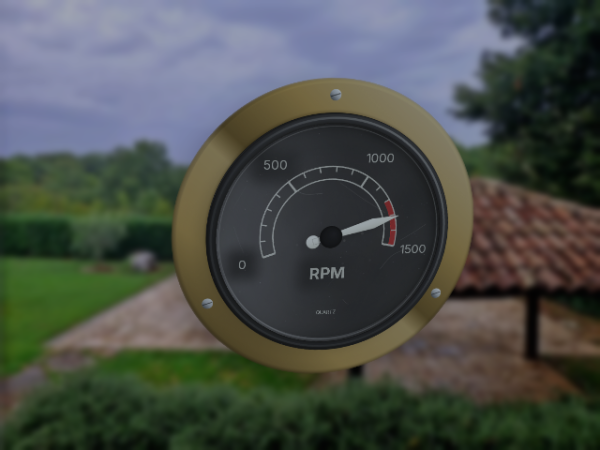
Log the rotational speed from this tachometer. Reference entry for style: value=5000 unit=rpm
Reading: value=1300 unit=rpm
